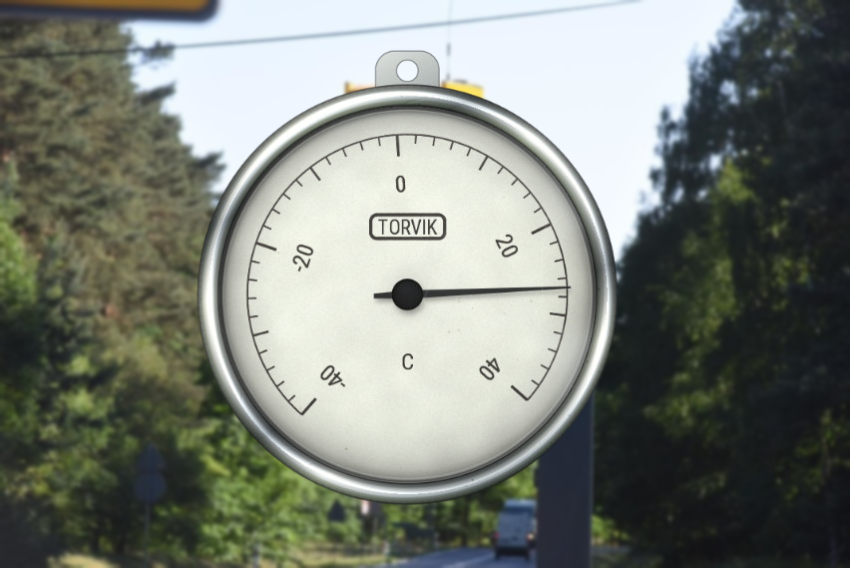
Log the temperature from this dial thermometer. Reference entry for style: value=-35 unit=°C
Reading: value=27 unit=°C
